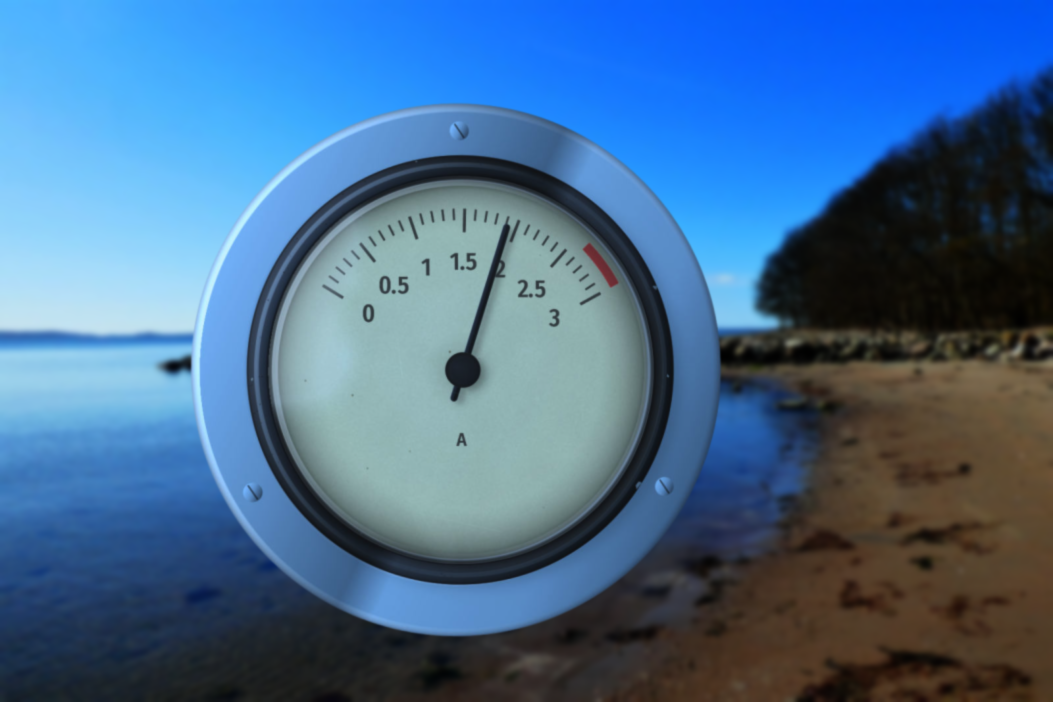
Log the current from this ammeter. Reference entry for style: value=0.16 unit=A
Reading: value=1.9 unit=A
